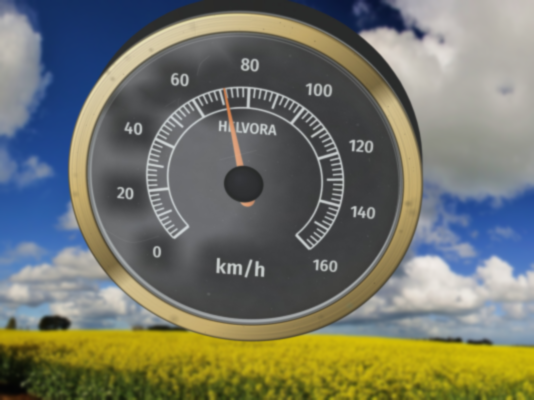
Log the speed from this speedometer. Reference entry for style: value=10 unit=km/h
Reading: value=72 unit=km/h
